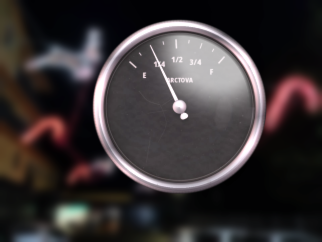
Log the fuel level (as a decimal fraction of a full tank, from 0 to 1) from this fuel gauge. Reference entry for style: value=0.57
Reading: value=0.25
